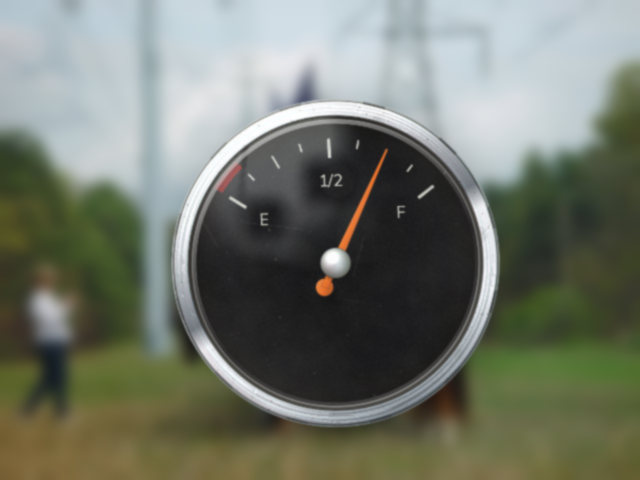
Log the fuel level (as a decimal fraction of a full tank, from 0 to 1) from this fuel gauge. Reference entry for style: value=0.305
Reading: value=0.75
